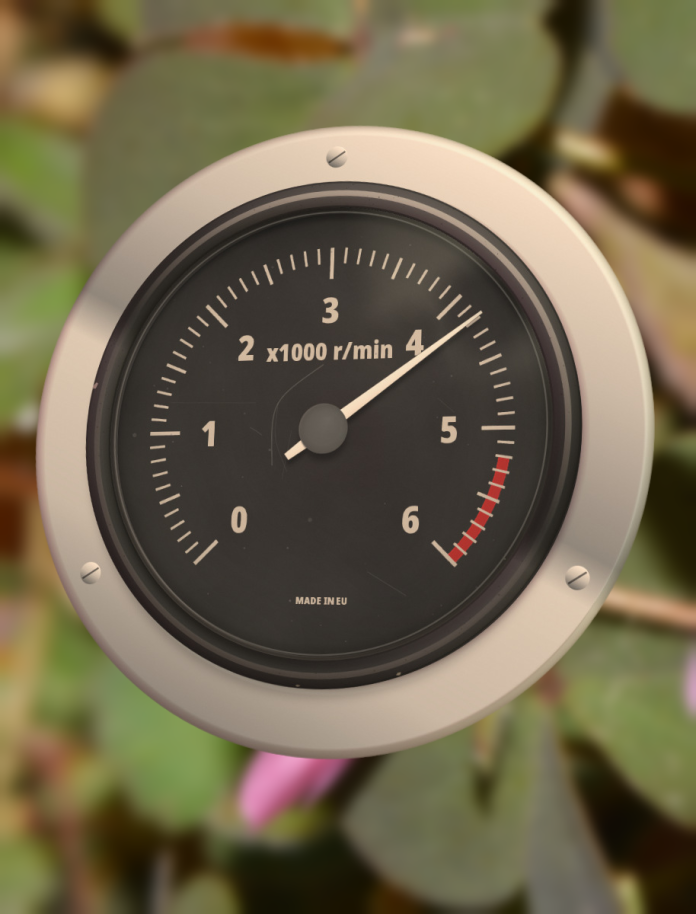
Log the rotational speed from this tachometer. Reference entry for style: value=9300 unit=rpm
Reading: value=4200 unit=rpm
